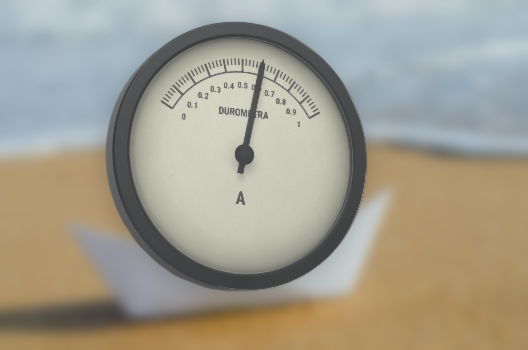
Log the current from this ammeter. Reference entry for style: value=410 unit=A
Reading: value=0.6 unit=A
